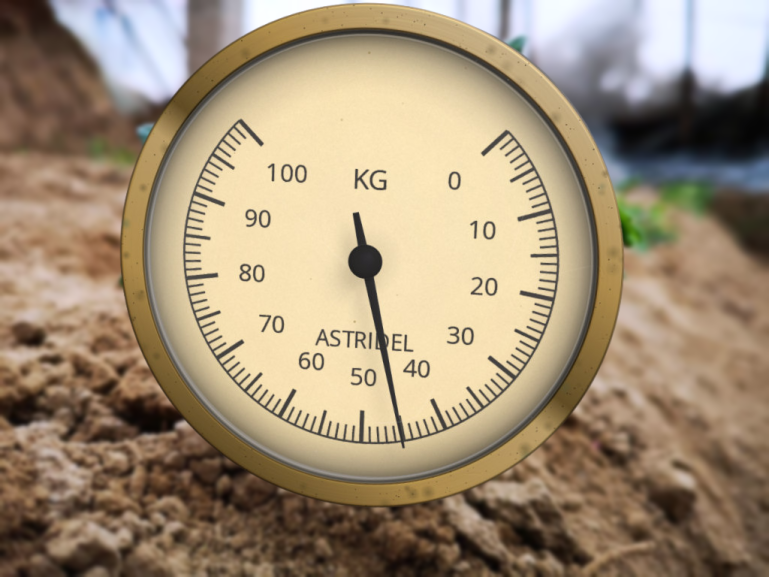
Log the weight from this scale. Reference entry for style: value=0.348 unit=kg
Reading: value=45 unit=kg
